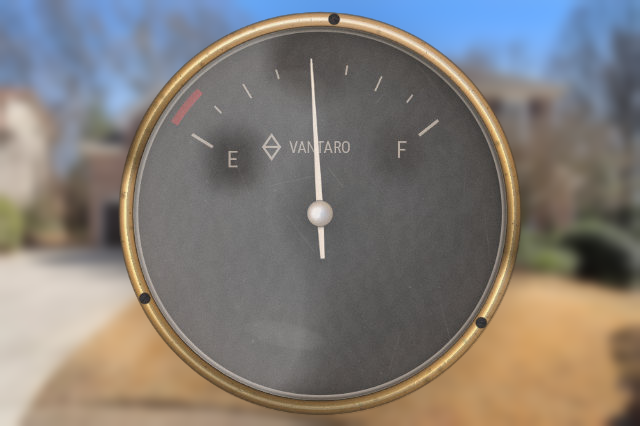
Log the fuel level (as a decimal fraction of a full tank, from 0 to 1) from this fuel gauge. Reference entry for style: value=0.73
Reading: value=0.5
